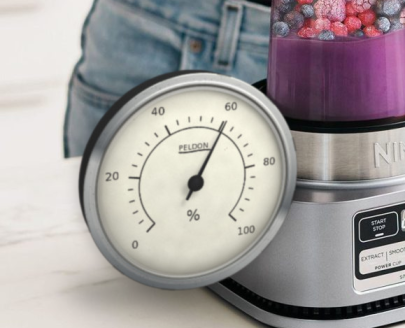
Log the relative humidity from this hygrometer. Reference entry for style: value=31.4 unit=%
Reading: value=60 unit=%
